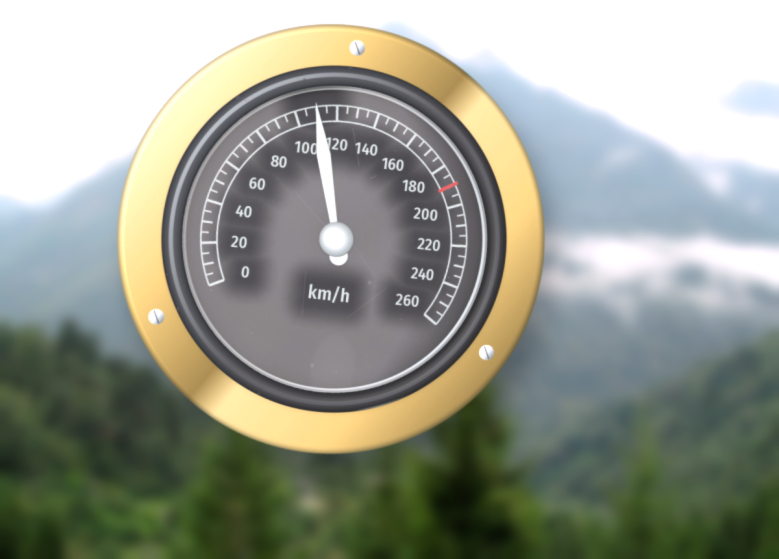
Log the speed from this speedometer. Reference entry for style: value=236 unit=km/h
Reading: value=110 unit=km/h
